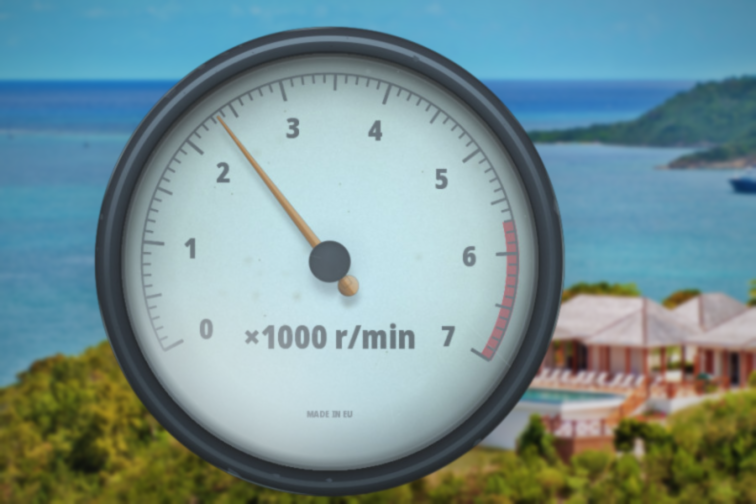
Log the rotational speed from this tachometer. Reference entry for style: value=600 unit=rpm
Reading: value=2350 unit=rpm
